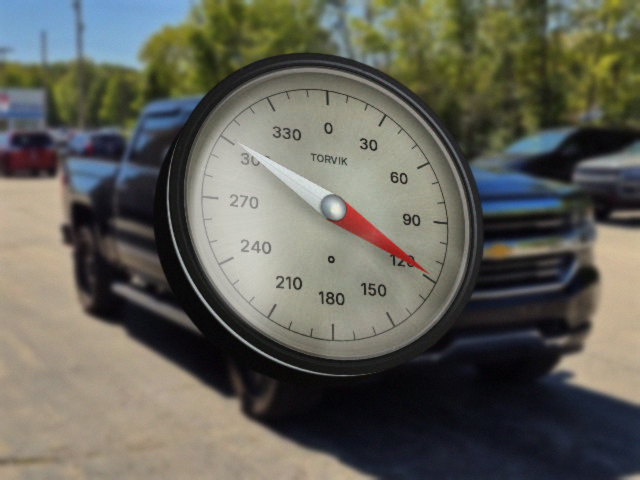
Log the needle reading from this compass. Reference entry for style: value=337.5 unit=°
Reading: value=120 unit=°
